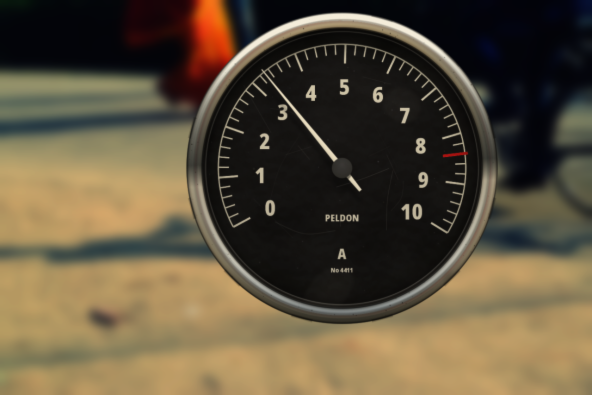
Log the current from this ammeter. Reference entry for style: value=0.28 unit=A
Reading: value=3.3 unit=A
